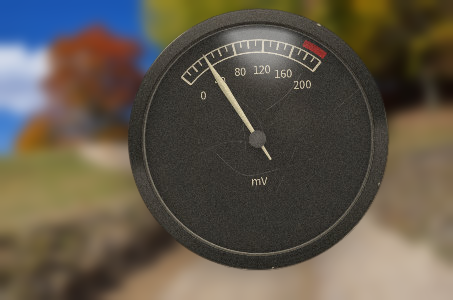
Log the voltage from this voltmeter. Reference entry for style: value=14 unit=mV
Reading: value=40 unit=mV
